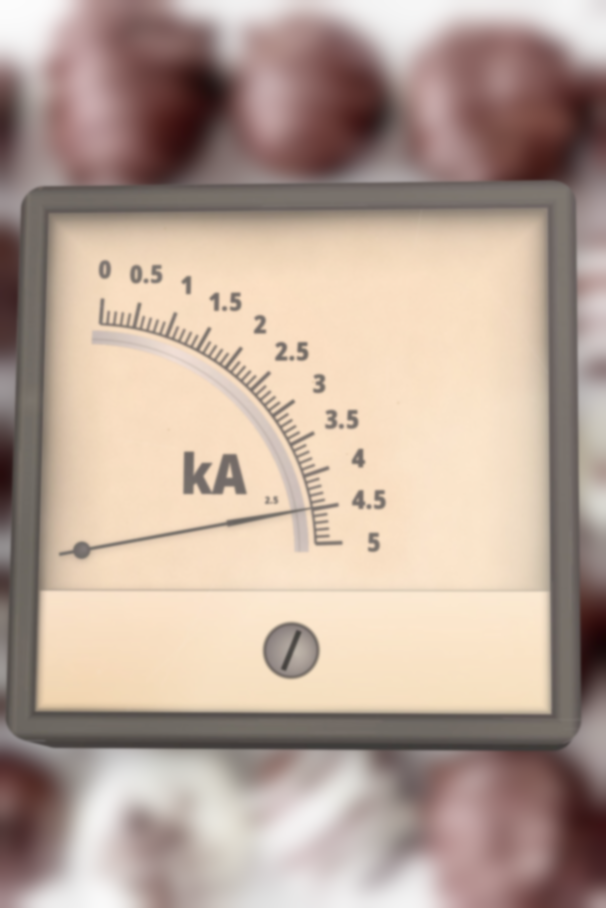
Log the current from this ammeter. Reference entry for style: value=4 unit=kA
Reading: value=4.5 unit=kA
